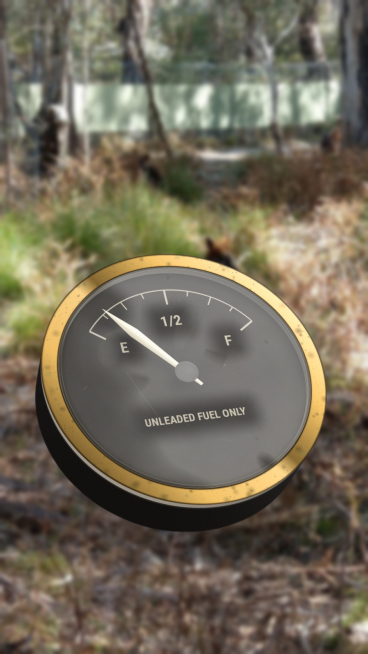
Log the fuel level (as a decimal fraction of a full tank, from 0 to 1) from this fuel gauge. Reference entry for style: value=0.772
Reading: value=0.125
